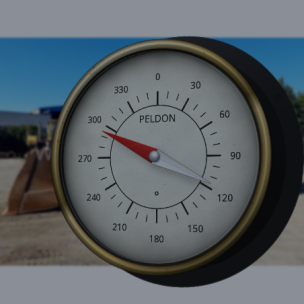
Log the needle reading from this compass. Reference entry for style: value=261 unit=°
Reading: value=295 unit=°
